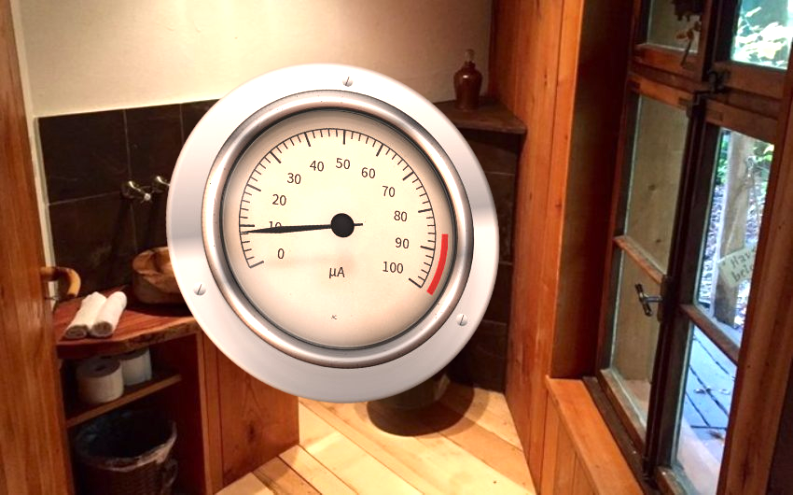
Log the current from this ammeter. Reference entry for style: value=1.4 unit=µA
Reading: value=8 unit=µA
